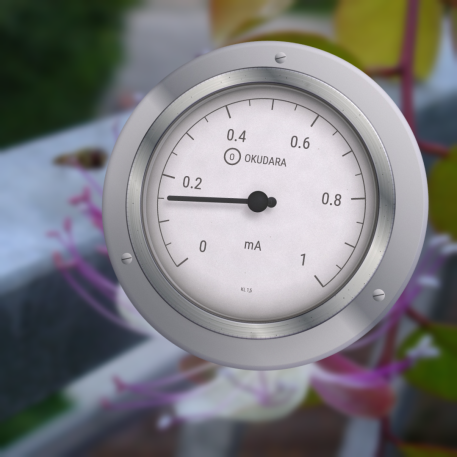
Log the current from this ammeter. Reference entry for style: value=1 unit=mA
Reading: value=0.15 unit=mA
